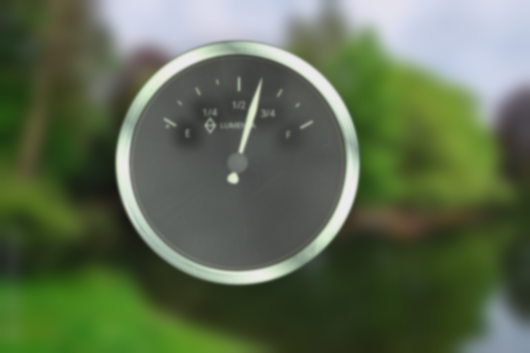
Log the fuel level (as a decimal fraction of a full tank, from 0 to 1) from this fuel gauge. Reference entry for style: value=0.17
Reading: value=0.625
